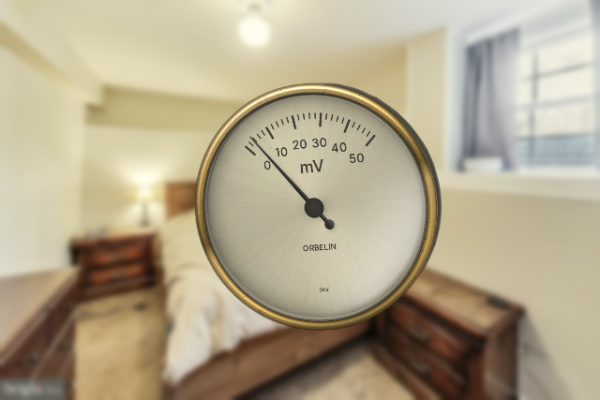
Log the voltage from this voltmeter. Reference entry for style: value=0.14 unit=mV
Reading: value=4 unit=mV
